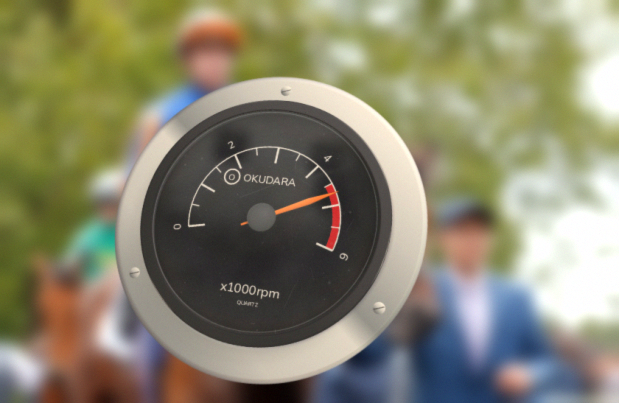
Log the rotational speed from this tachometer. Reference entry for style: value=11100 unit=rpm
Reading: value=4750 unit=rpm
